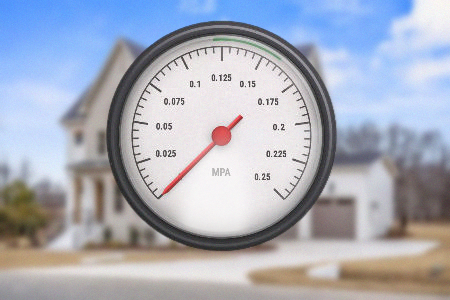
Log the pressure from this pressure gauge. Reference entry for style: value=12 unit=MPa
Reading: value=0 unit=MPa
